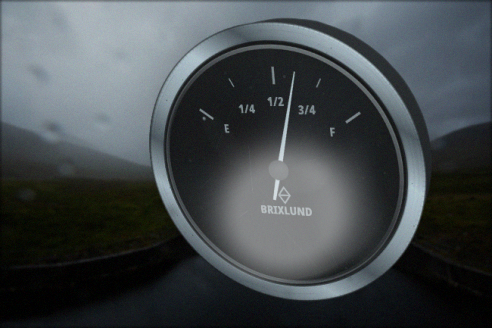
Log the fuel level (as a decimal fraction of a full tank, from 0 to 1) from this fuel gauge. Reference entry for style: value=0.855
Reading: value=0.625
